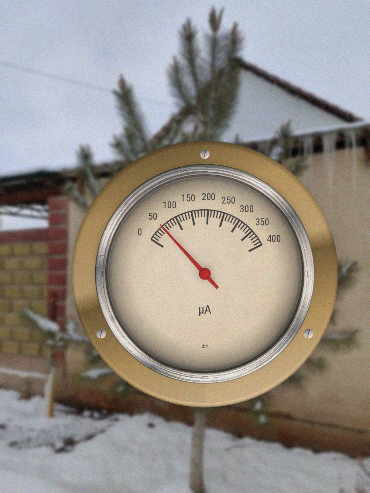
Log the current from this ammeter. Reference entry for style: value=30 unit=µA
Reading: value=50 unit=µA
